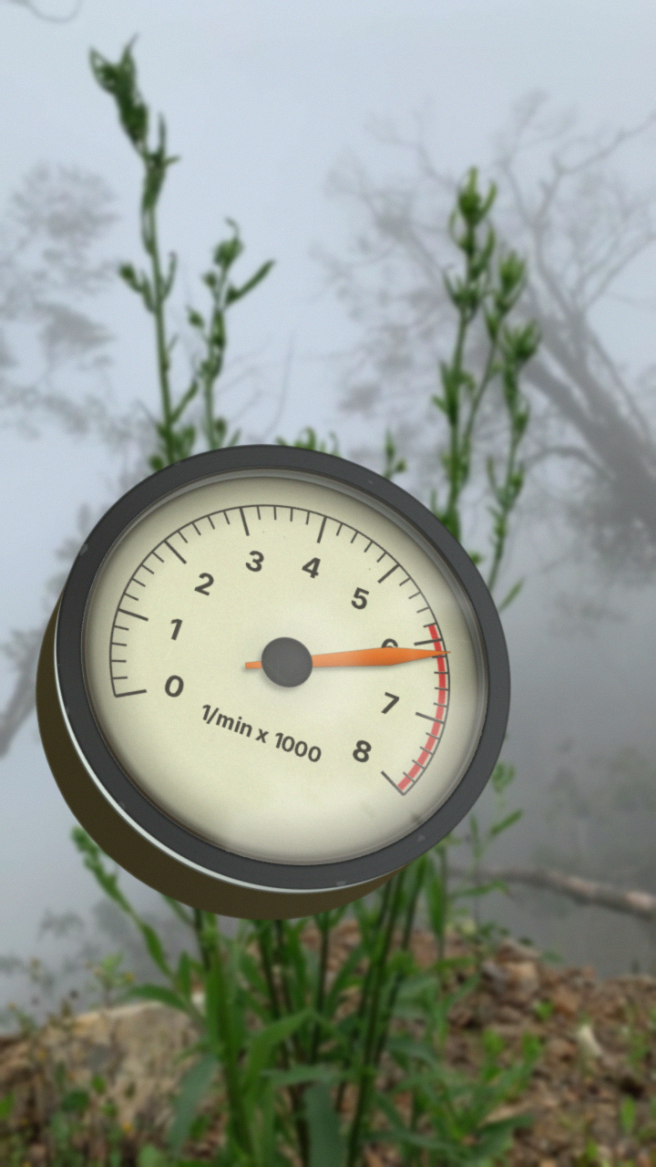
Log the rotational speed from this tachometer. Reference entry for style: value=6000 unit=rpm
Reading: value=6200 unit=rpm
